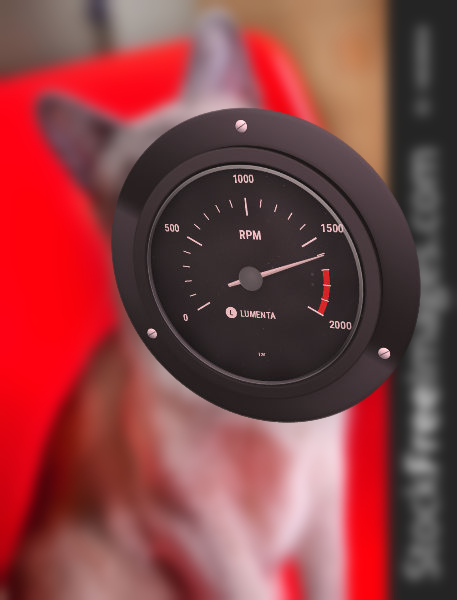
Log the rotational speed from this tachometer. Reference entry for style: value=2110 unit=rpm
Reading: value=1600 unit=rpm
